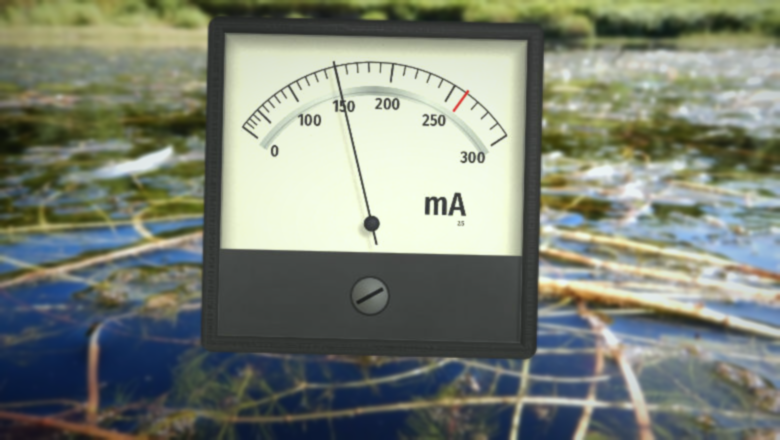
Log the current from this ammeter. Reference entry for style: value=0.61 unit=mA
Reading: value=150 unit=mA
